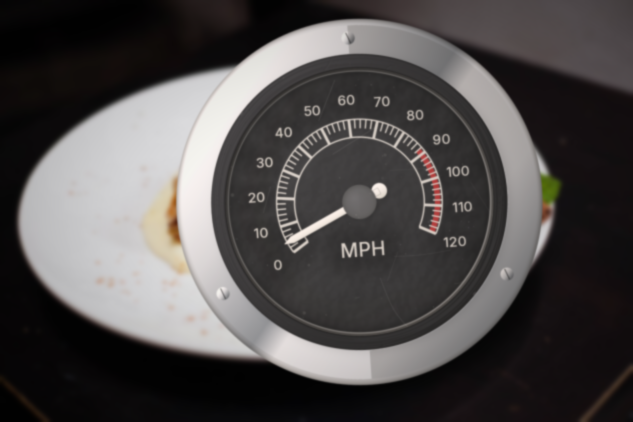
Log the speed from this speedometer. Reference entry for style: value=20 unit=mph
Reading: value=4 unit=mph
